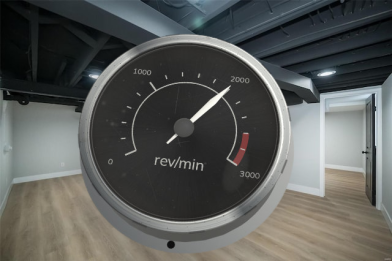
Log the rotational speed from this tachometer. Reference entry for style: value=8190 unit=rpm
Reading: value=2000 unit=rpm
